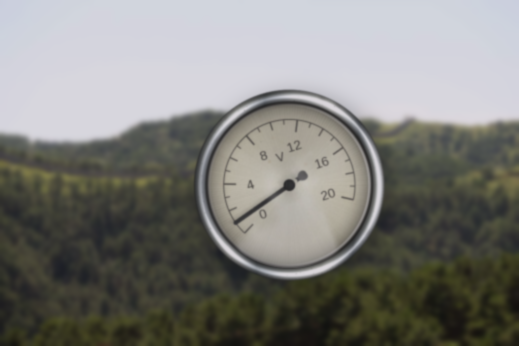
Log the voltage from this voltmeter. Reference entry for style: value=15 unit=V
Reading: value=1 unit=V
